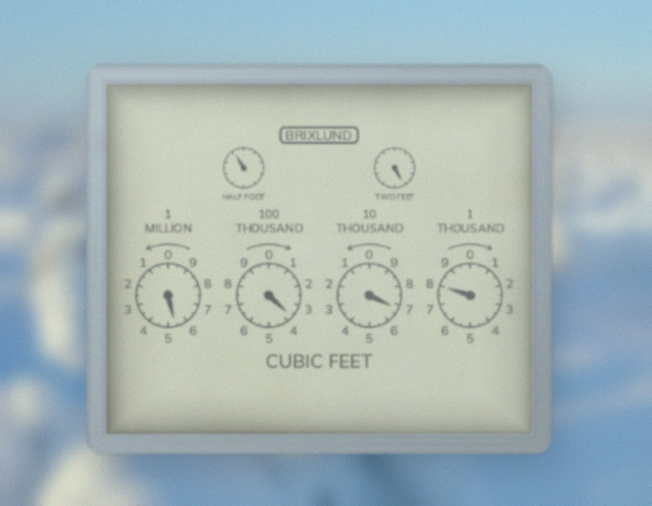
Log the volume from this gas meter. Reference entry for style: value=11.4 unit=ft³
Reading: value=536800 unit=ft³
